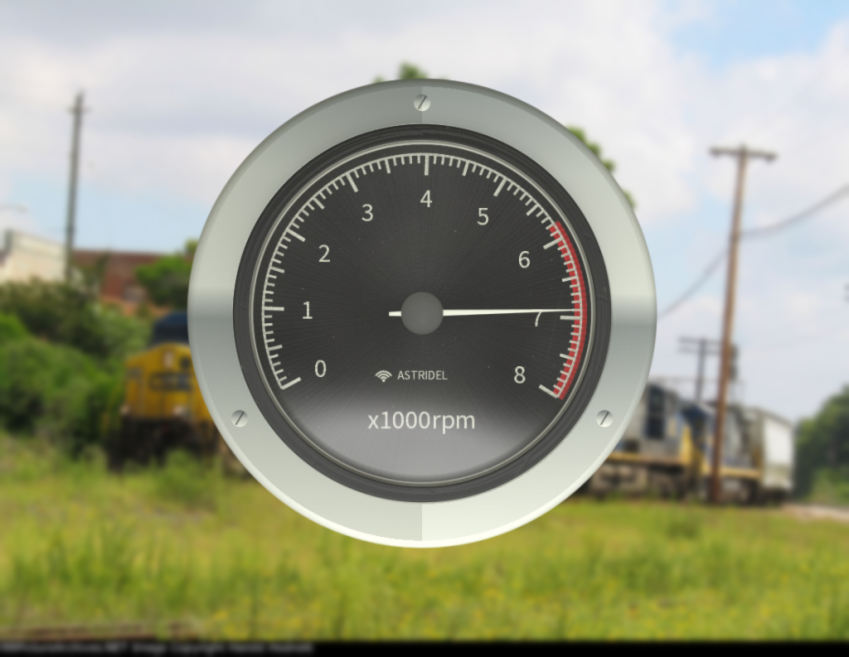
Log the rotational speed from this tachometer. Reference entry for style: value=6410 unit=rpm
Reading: value=6900 unit=rpm
